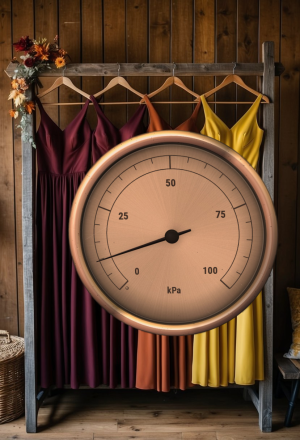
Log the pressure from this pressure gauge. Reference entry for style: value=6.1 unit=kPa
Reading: value=10 unit=kPa
